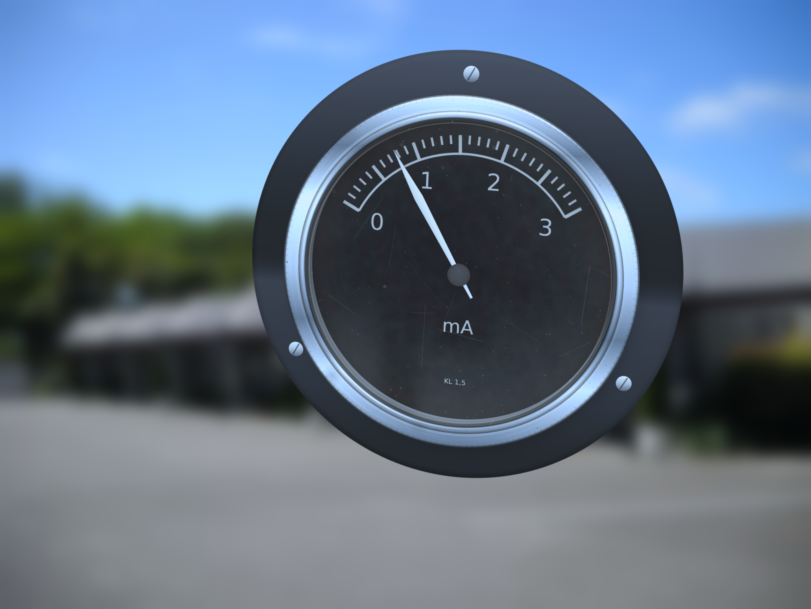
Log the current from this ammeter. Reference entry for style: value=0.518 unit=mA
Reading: value=0.8 unit=mA
